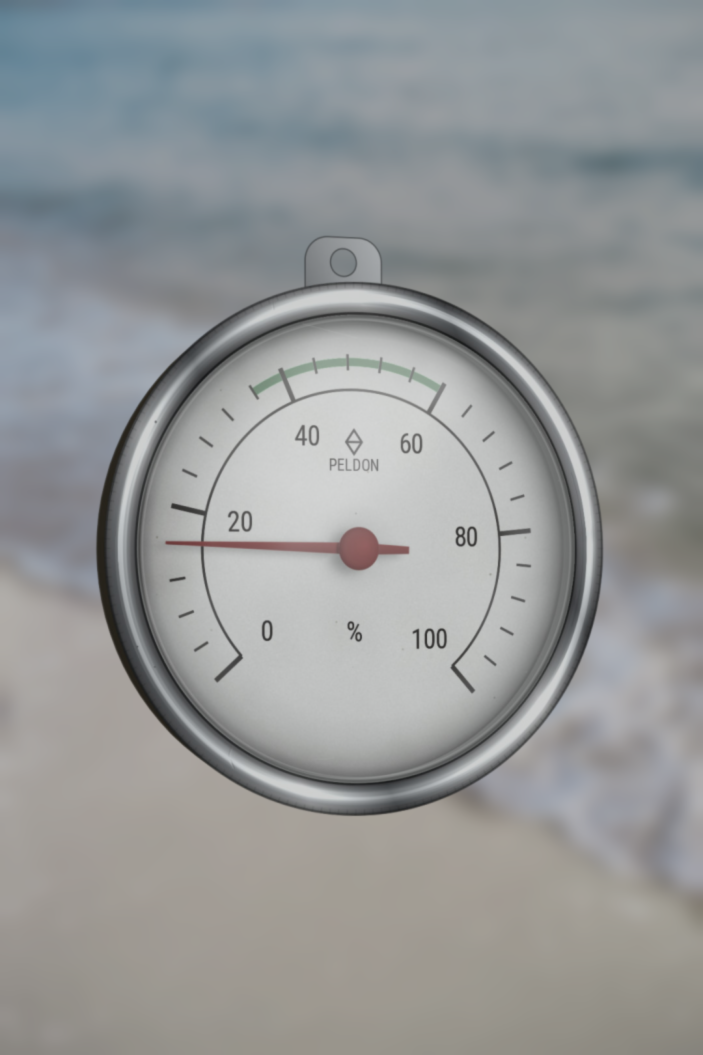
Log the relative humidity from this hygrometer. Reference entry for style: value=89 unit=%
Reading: value=16 unit=%
